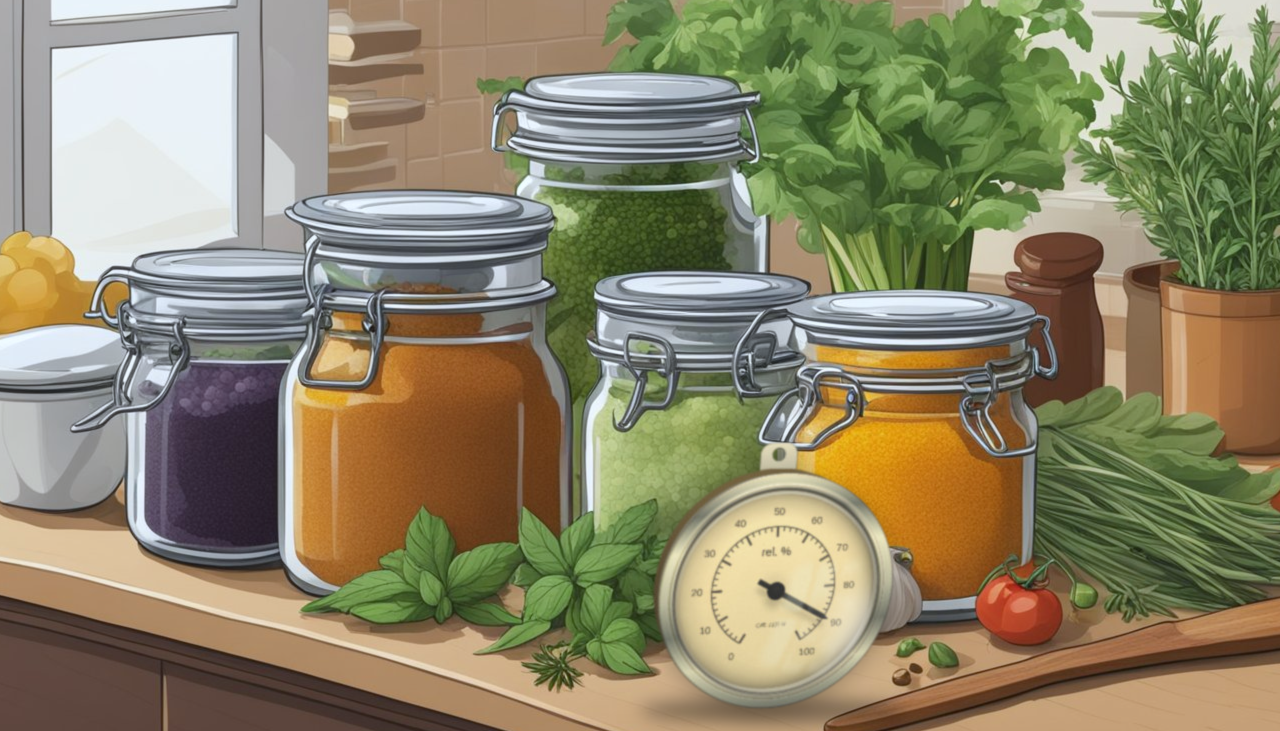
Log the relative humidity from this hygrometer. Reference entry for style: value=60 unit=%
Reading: value=90 unit=%
